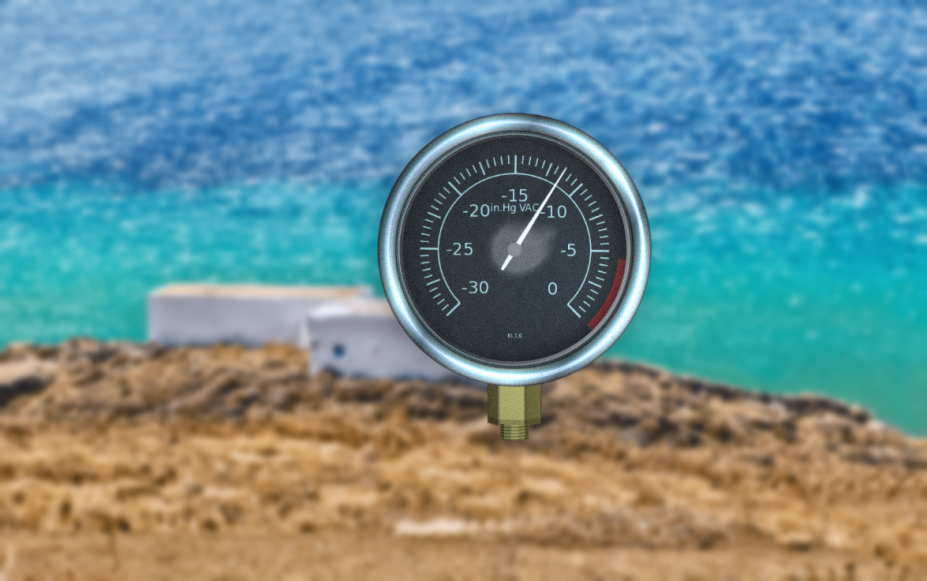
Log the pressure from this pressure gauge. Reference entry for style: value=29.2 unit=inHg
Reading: value=-11.5 unit=inHg
